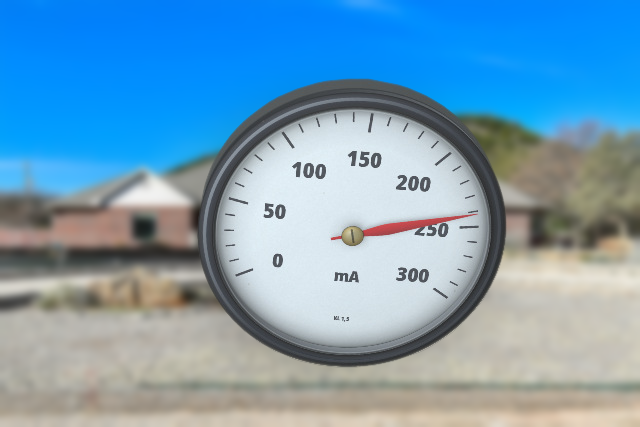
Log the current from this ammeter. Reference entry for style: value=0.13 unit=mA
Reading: value=240 unit=mA
